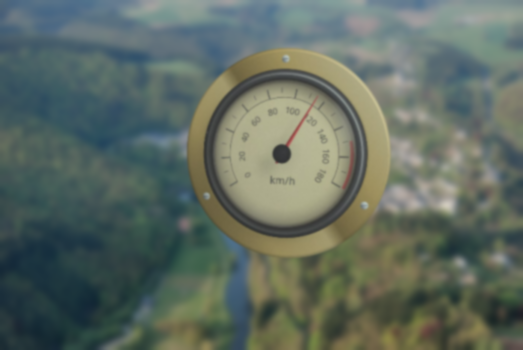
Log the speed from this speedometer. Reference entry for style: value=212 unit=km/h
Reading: value=115 unit=km/h
